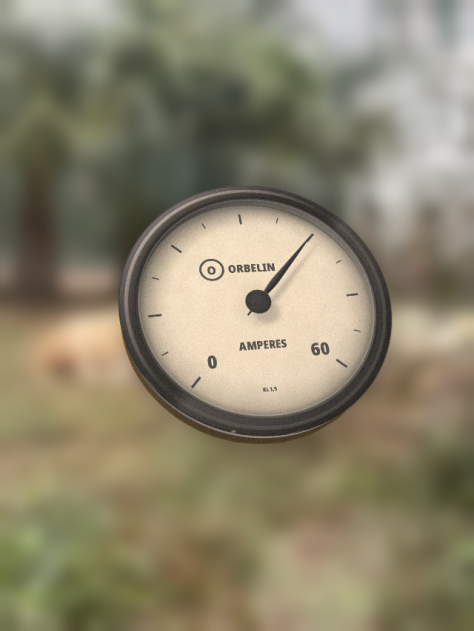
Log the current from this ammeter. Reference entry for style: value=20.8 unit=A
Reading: value=40 unit=A
